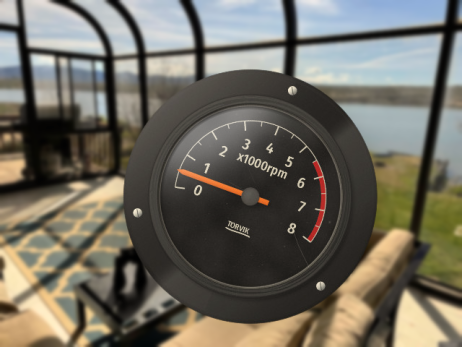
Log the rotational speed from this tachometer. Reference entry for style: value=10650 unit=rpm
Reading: value=500 unit=rpm
